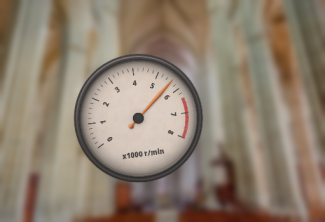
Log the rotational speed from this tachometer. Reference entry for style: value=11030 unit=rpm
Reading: value=5600 unit=rpm
